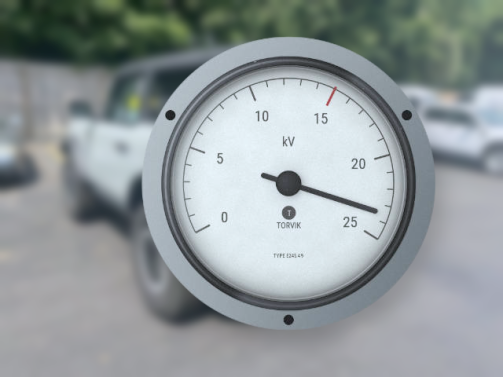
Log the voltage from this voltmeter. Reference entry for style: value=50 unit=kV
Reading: value=23.5 unit=kV
